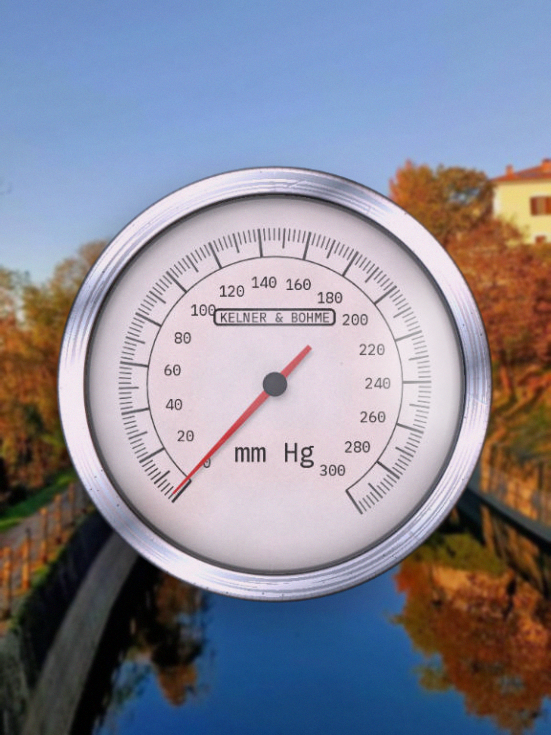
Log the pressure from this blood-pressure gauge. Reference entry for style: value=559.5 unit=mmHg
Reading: value=2 unit=mmHg
